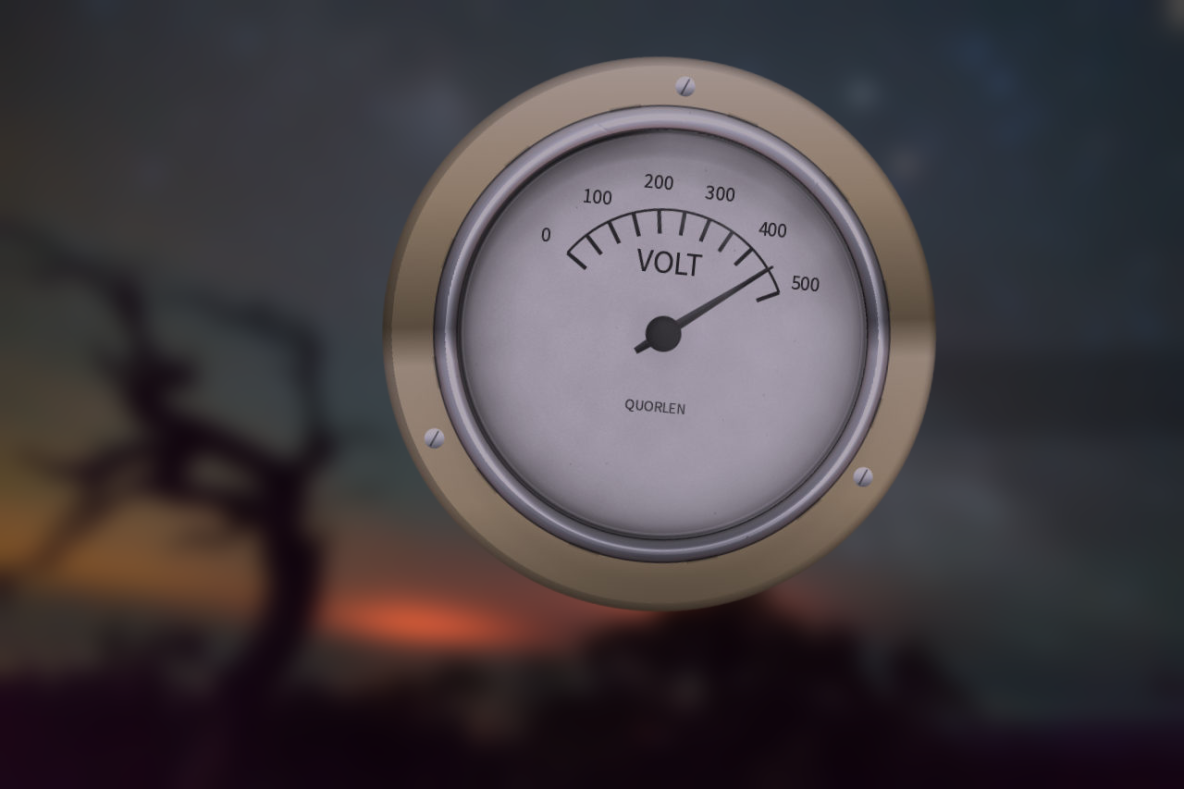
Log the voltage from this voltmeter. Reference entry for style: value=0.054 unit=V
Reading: value=450 unit=V
